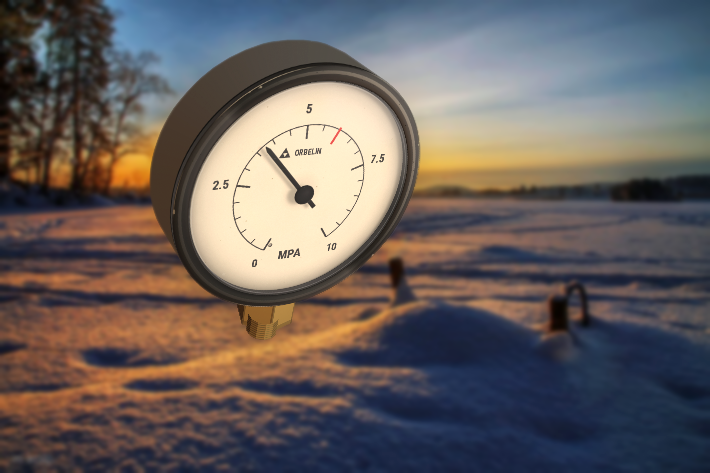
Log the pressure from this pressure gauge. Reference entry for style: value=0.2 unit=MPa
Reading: value=3.75 unit=MPa
